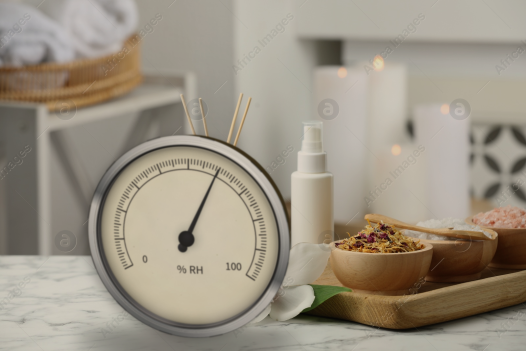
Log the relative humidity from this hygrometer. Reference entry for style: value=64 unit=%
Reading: value=60 unit=%
